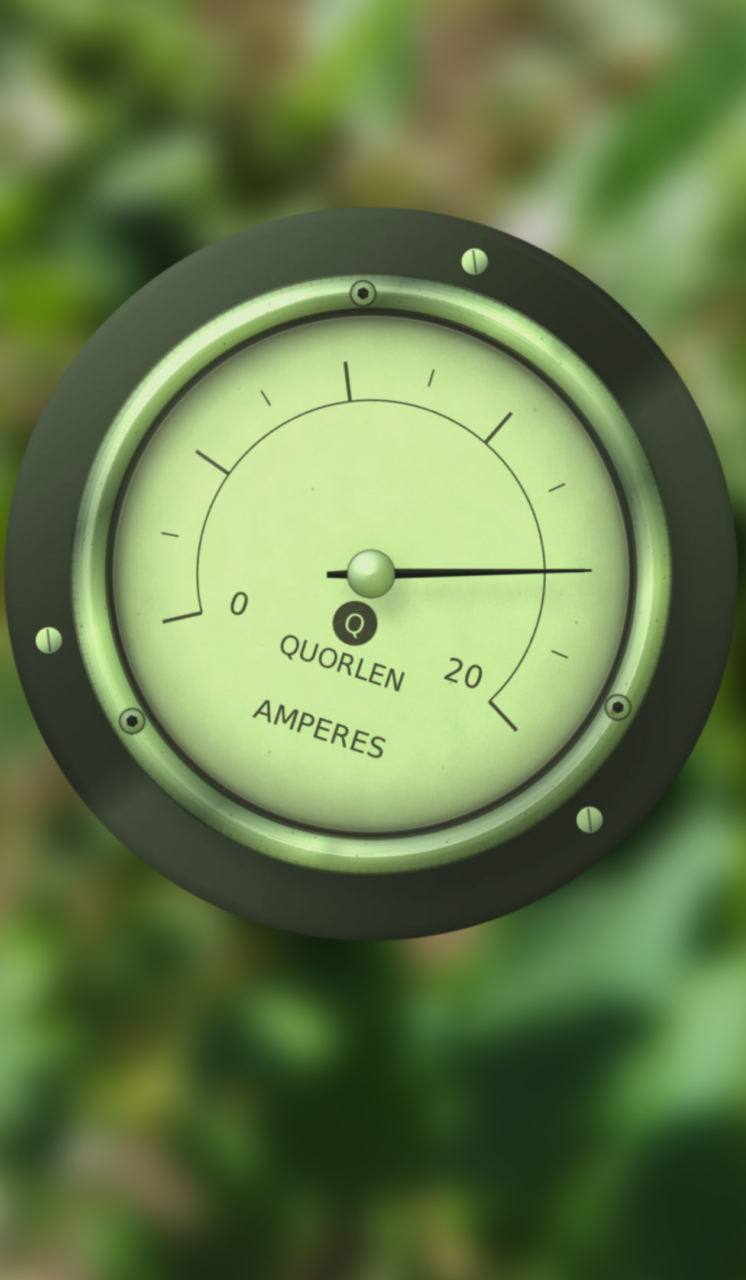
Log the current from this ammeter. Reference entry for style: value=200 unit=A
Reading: value=16 unit=A
